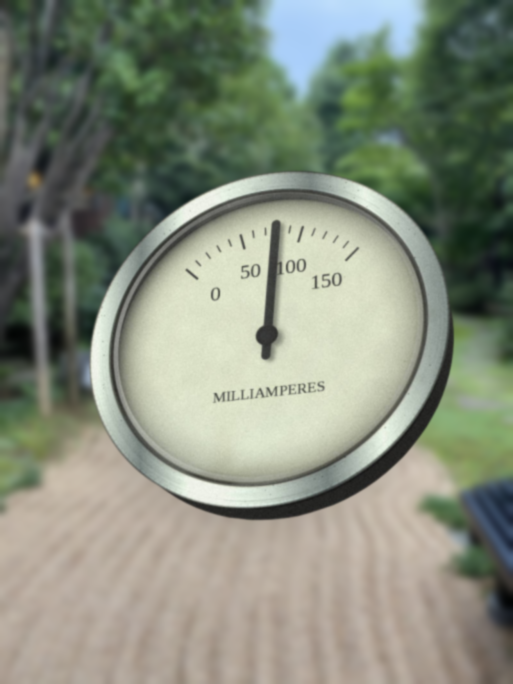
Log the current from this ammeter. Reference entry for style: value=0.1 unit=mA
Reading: value=80 unit=mA
